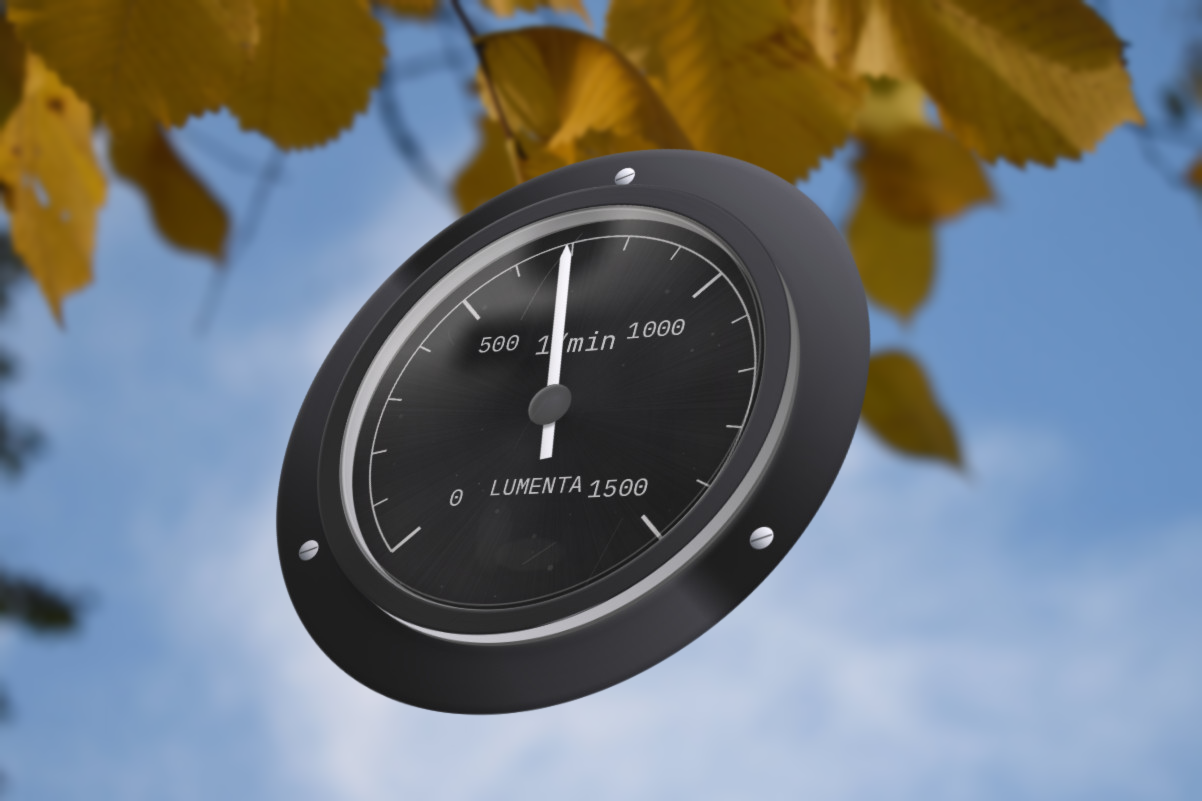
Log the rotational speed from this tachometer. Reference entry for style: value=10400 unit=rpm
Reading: value=700 unit=rpm
